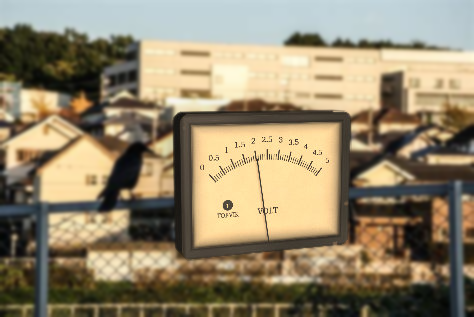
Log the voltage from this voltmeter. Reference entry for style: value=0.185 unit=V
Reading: value=2 unit=V
